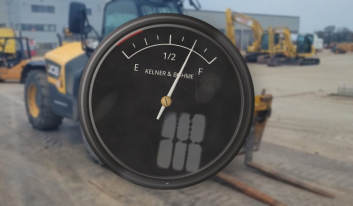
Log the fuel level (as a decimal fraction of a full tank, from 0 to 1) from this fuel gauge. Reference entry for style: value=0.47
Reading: value=0.75
